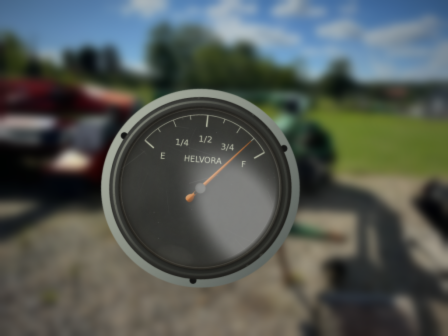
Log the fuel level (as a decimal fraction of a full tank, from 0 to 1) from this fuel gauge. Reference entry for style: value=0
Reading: value=0.875
